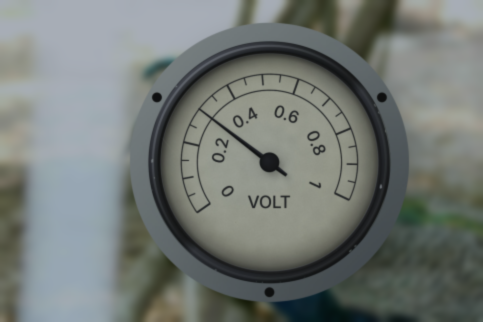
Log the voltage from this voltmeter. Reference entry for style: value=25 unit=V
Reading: value=0.3 unit=V
